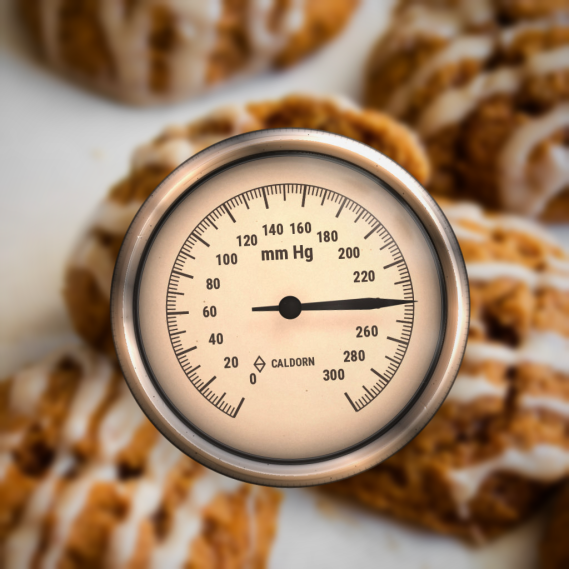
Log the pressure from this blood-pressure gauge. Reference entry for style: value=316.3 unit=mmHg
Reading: value=240 unit=mmHg
